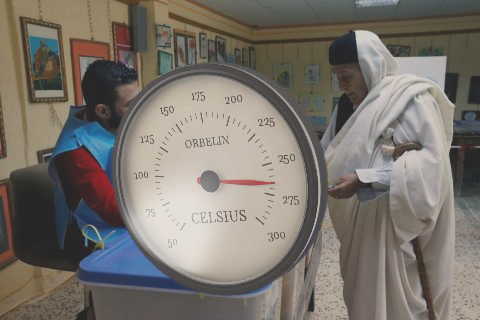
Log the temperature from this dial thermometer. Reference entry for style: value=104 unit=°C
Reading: value=265 unit=°C
